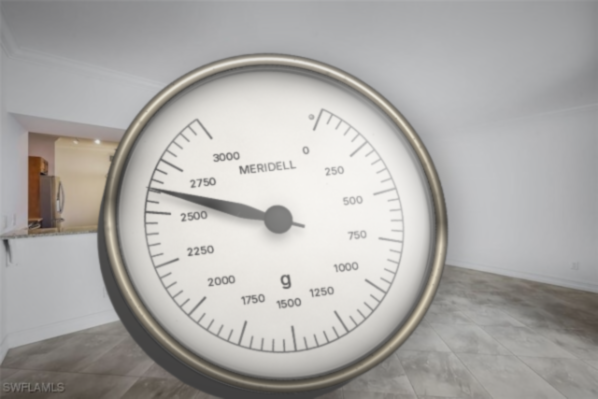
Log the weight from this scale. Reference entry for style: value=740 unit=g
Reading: value=2600 unit=g
